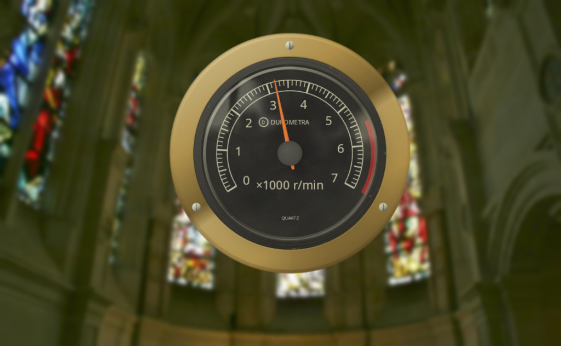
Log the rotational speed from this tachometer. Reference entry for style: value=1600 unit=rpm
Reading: value=3200 unit=rpm
